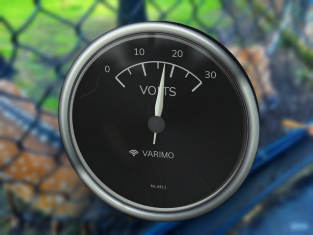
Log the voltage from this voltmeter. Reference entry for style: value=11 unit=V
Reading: value=17.5 unit=V
